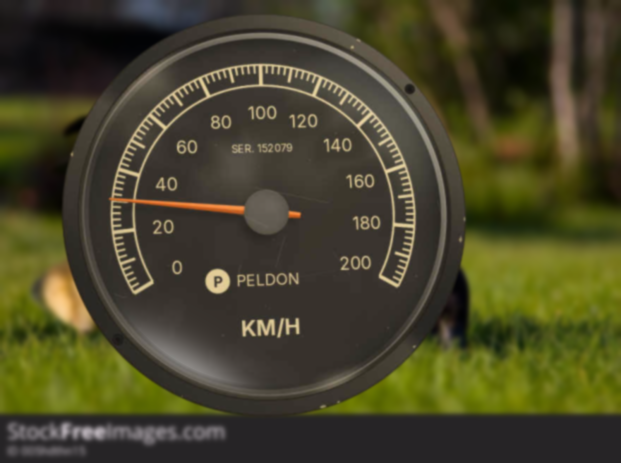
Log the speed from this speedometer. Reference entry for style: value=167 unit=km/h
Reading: value=30 unit=km/h
